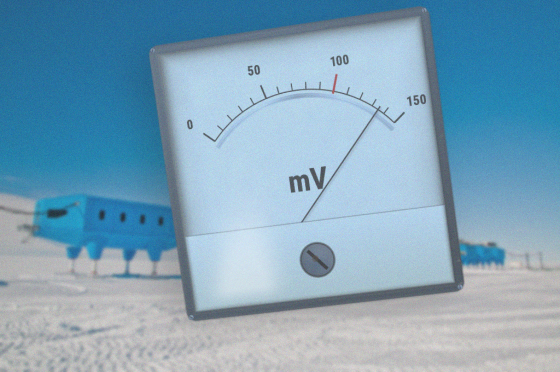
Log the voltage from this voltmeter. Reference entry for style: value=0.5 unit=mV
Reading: value=135 unit=mV
